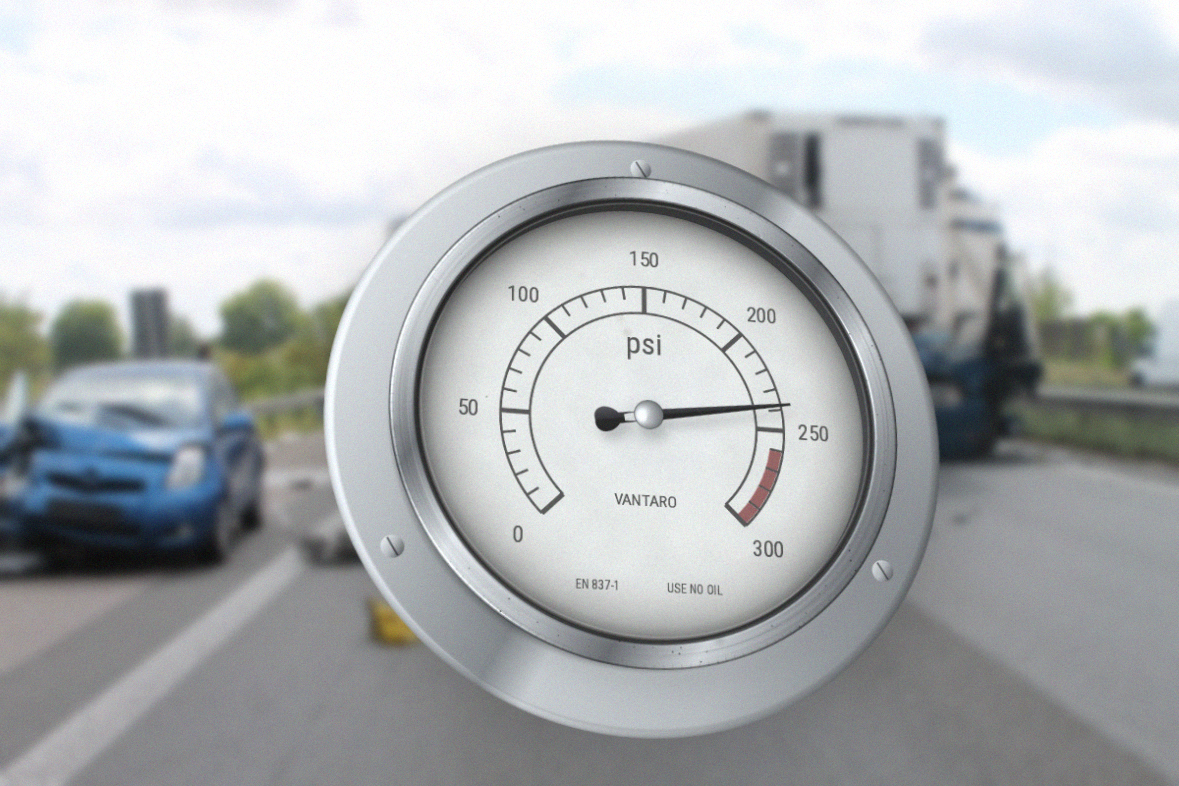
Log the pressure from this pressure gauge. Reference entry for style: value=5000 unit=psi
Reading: value=240 unit=psi
